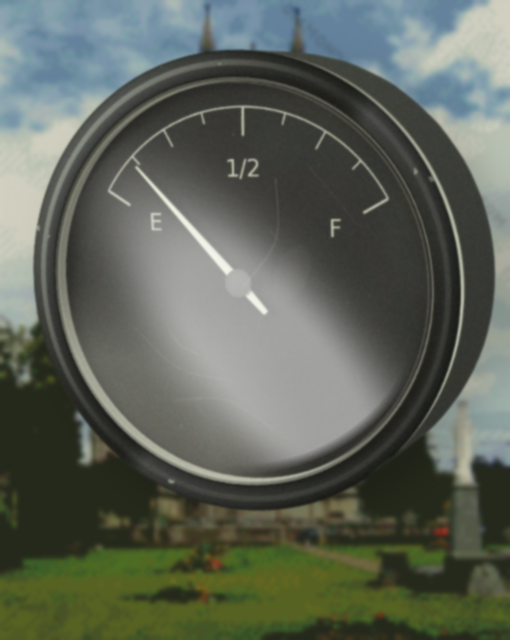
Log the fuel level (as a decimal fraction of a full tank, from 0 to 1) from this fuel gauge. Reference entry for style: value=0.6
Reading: value=0.125
